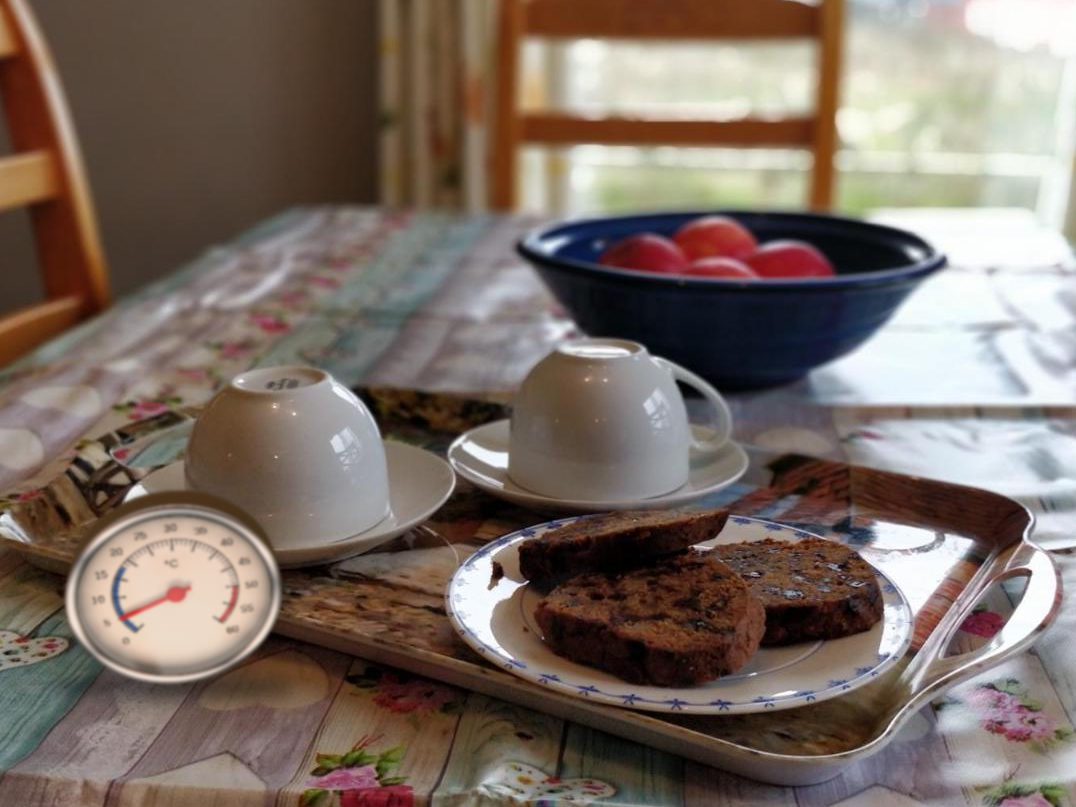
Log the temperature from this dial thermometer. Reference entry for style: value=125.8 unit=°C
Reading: value=5 unit=°C
